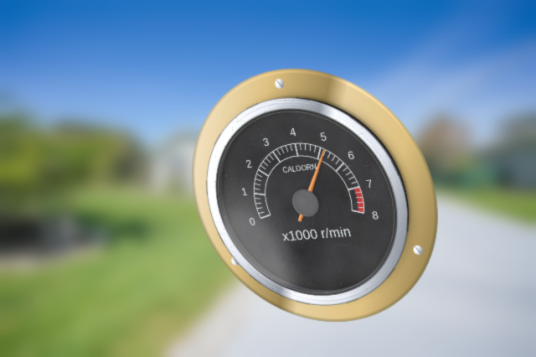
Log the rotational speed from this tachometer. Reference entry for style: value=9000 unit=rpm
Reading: value=5200 unit=rpm
